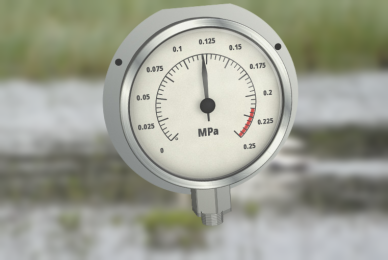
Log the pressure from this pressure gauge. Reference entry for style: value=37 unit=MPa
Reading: value=0.12 unit=MPa
